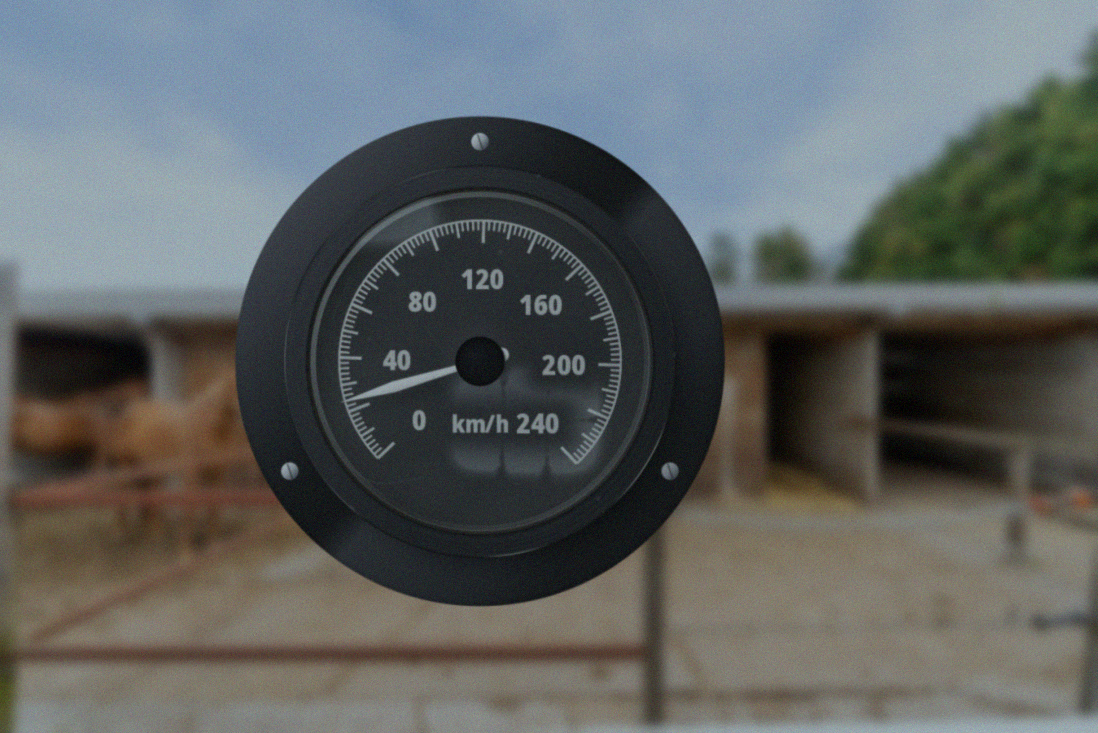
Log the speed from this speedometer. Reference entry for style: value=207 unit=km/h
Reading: value=24 unit=km/h
